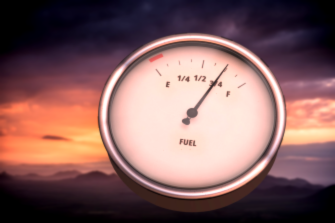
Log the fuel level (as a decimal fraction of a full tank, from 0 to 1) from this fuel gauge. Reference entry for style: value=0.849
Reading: value=0.75
